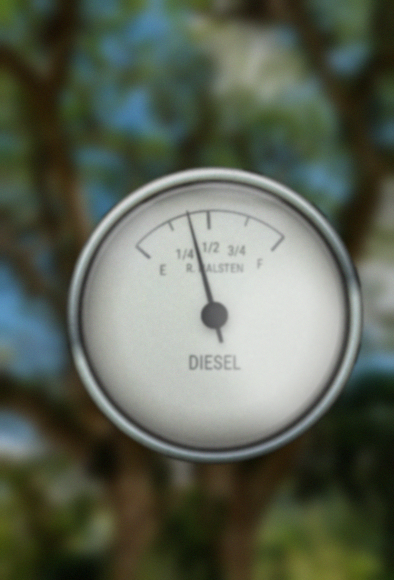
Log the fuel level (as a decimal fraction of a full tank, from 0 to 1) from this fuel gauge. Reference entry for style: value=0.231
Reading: value=0.375
